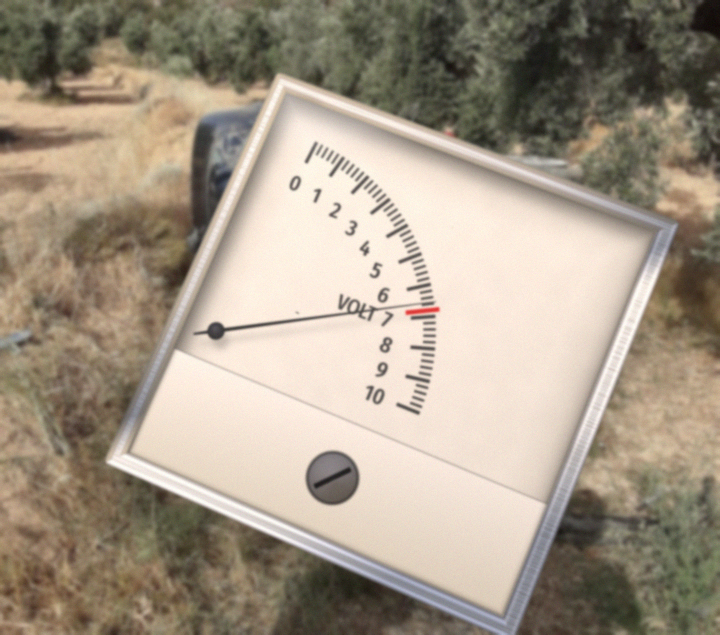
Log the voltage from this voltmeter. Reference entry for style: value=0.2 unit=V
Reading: value=6.6 unit=V
